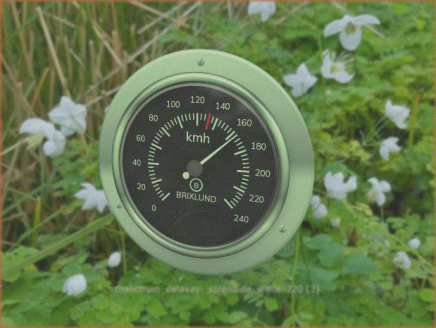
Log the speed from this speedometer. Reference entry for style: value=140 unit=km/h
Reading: value=164 unit=km/h
